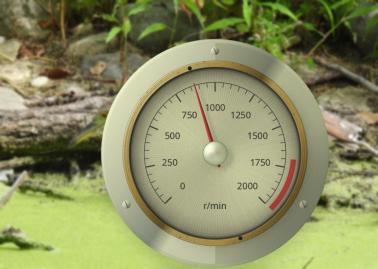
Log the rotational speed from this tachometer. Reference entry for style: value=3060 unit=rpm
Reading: value=875 unit=rpm
